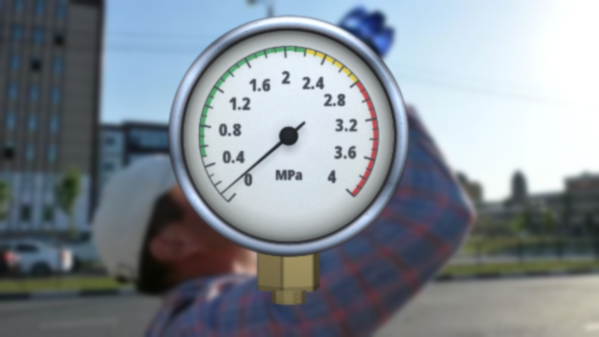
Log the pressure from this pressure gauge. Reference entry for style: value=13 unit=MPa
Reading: value=0.1 unit=MPa
